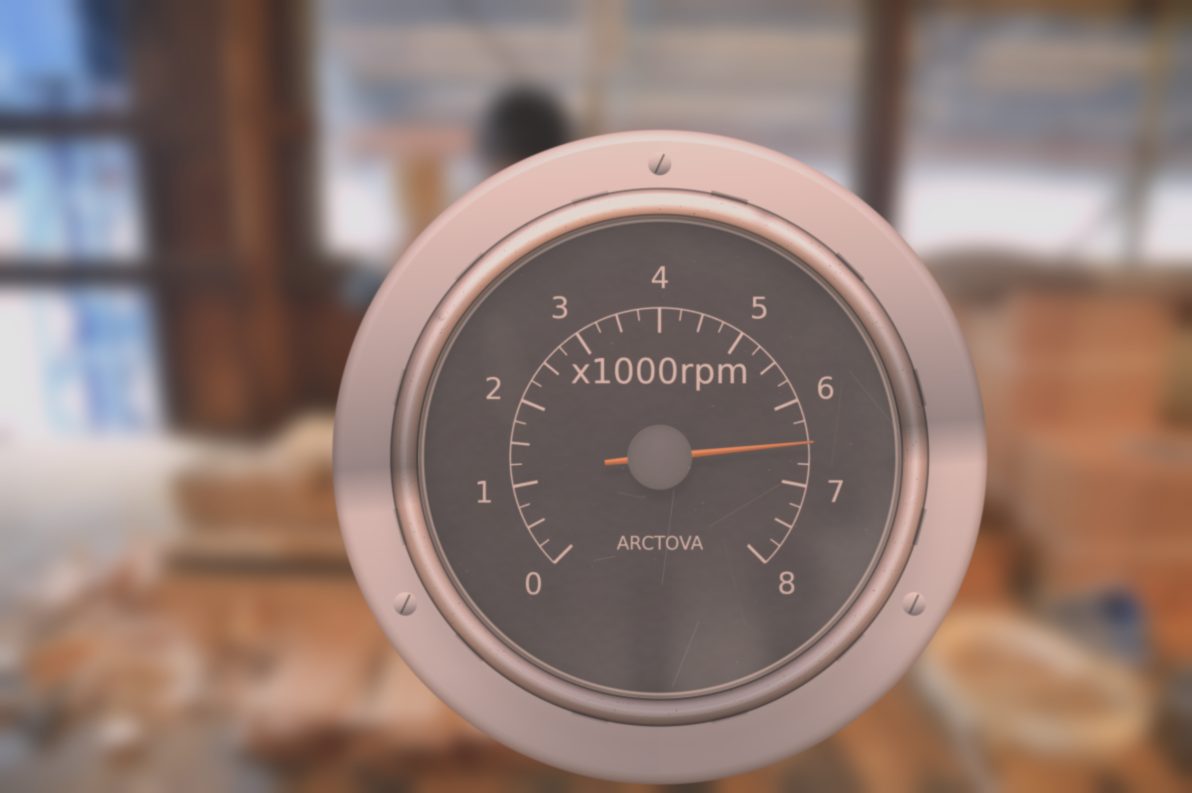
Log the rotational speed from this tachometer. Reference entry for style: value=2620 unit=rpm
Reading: value=6500 unit=rpm
